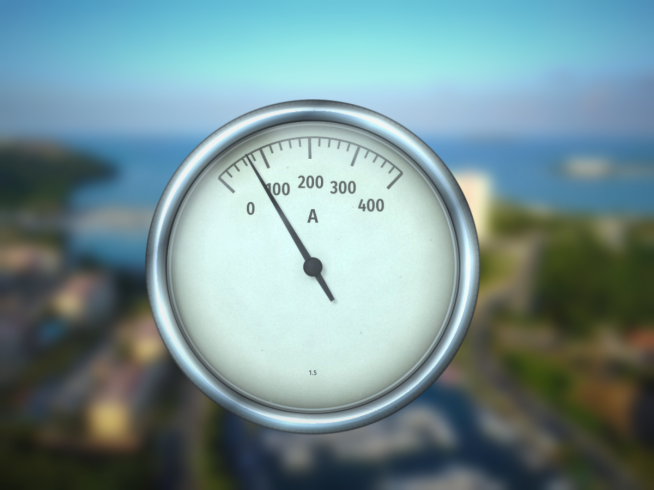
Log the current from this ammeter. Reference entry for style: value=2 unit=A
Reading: value=70 unit=A
